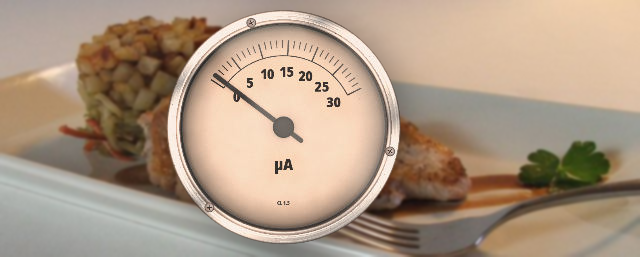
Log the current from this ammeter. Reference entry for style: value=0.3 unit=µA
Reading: value=1 unit=µA
